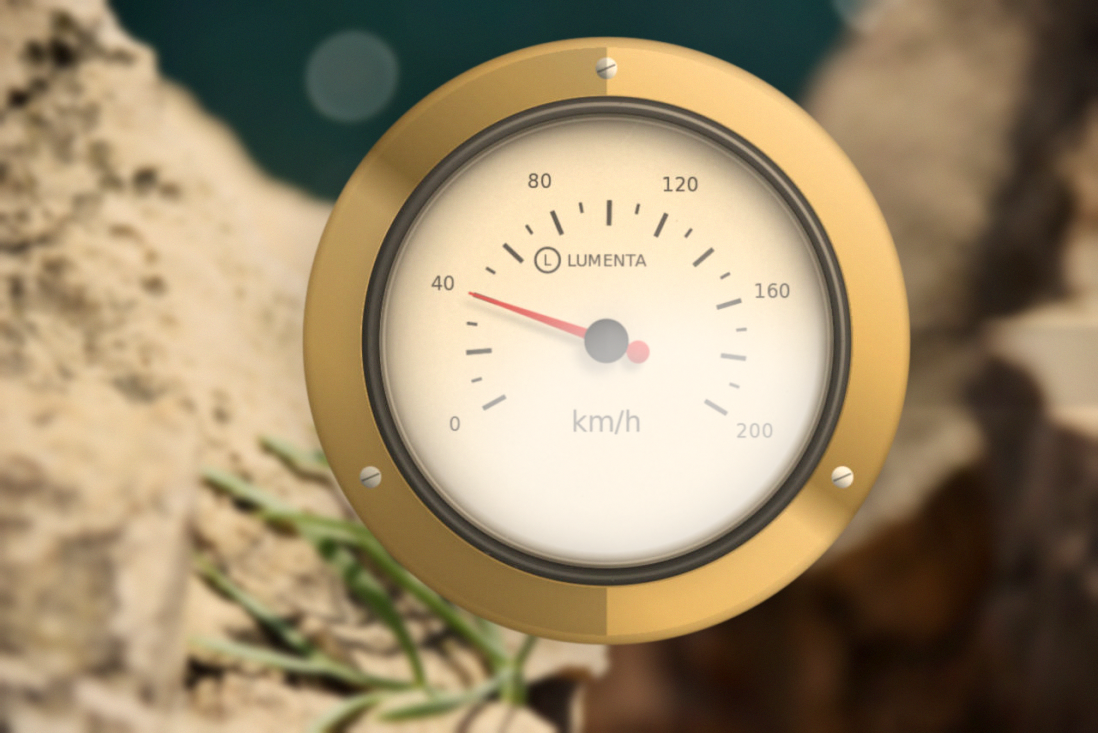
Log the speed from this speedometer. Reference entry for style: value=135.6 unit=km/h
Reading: value=40 unit=km/h
